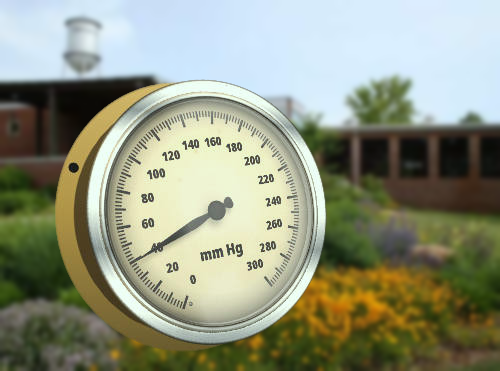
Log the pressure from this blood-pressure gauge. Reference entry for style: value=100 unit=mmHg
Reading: value=40 unit=mmHg
